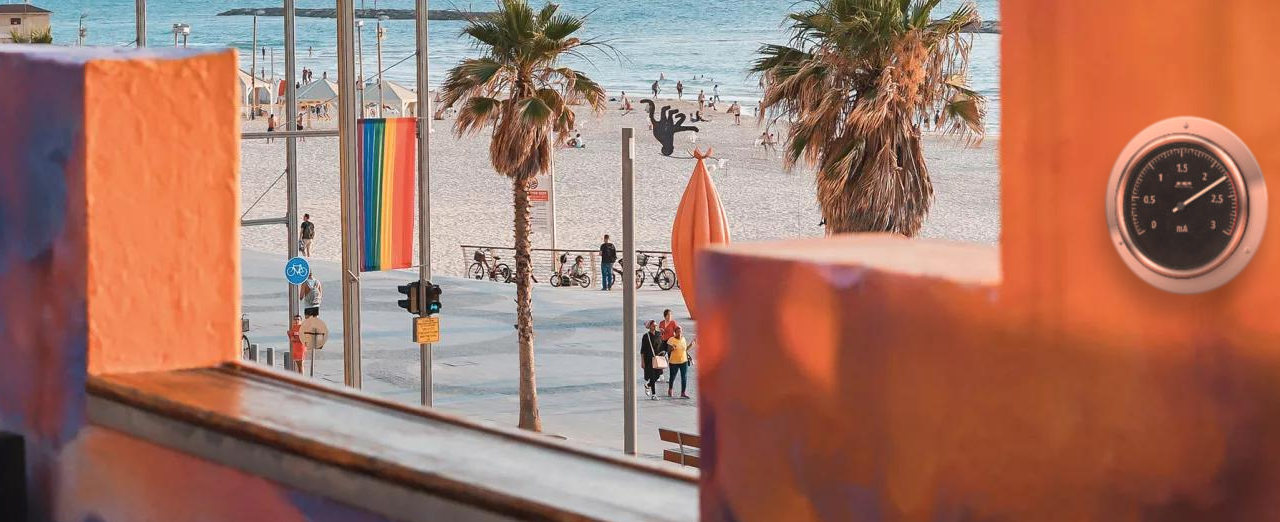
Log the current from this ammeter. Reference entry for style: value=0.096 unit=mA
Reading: value=2.25 unit=mA
